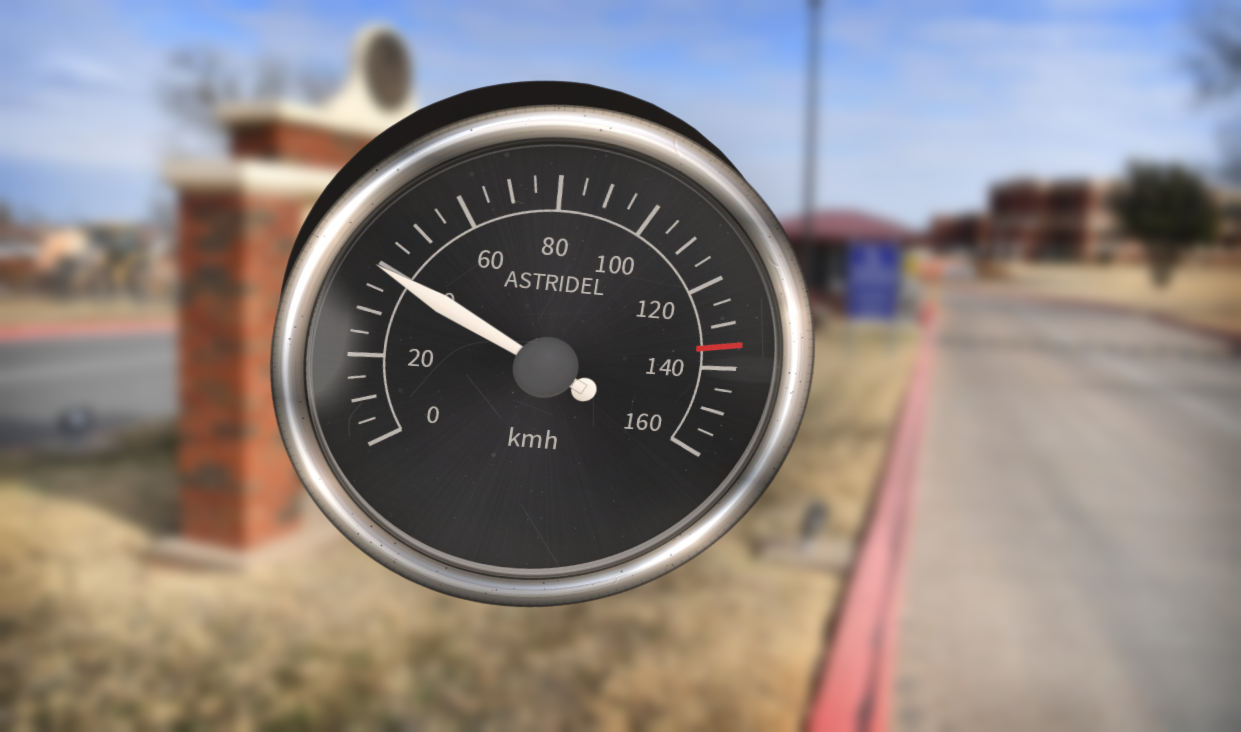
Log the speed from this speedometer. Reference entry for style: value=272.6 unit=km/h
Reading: value=40 unit=km/h
